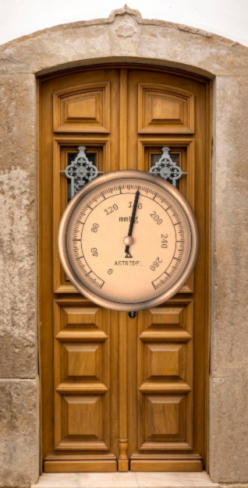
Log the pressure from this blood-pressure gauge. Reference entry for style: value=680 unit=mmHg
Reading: value=160 unit=mmHg
